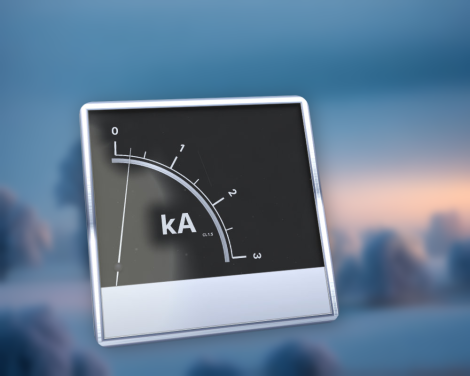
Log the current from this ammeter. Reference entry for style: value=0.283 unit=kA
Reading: value=0.25 unit=kA
